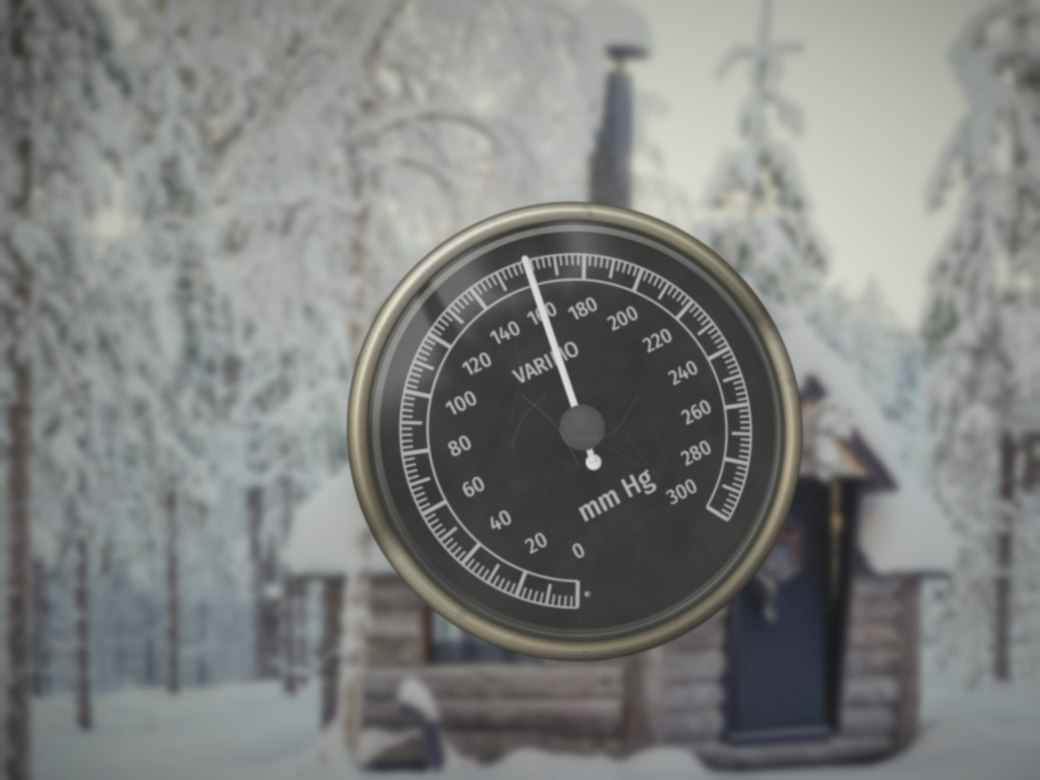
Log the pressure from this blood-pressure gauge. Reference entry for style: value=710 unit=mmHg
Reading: value=160 unit=mmHg
